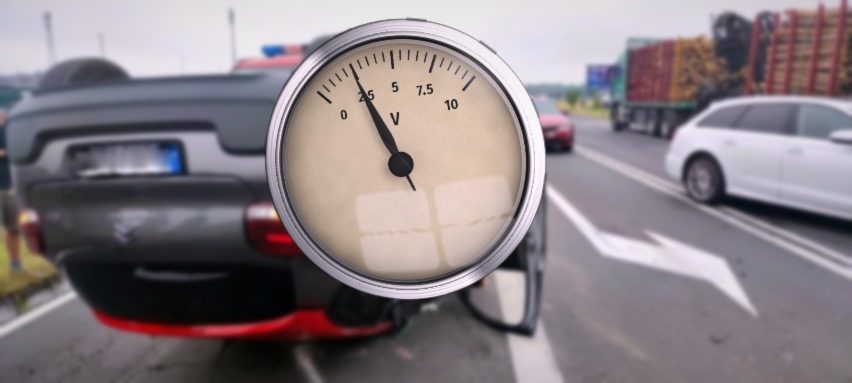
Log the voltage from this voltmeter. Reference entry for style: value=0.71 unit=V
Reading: value=2.5 unit=V
